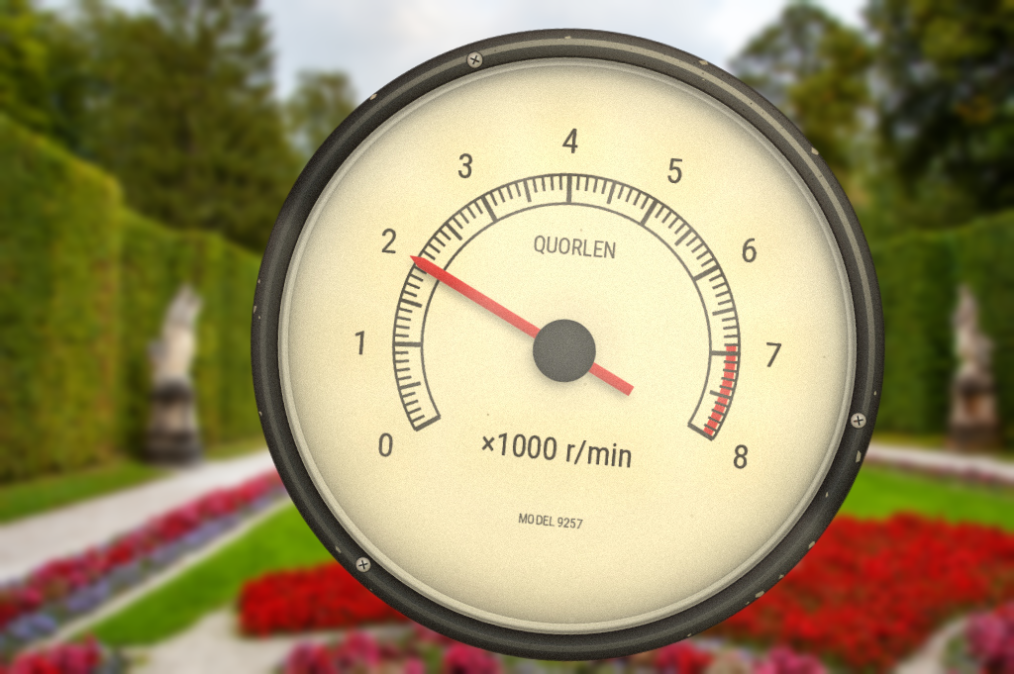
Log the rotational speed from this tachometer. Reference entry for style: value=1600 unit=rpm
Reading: value=2000 unit=rpm
